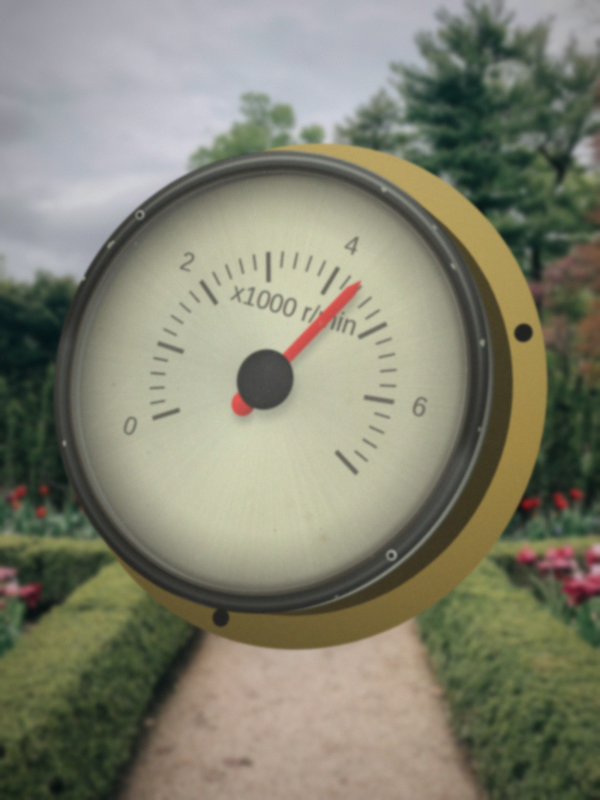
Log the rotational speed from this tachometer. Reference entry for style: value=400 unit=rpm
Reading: value=4400 unit=rpm
